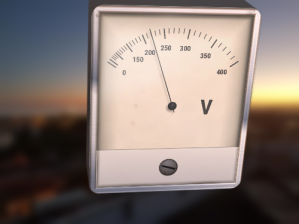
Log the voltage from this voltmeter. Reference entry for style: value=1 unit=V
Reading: value=220 unit=V
